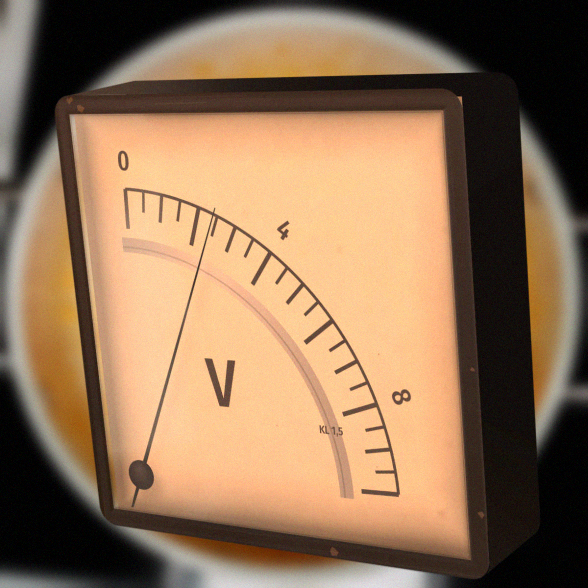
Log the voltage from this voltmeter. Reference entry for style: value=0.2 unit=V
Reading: value=2.5 unit=V
